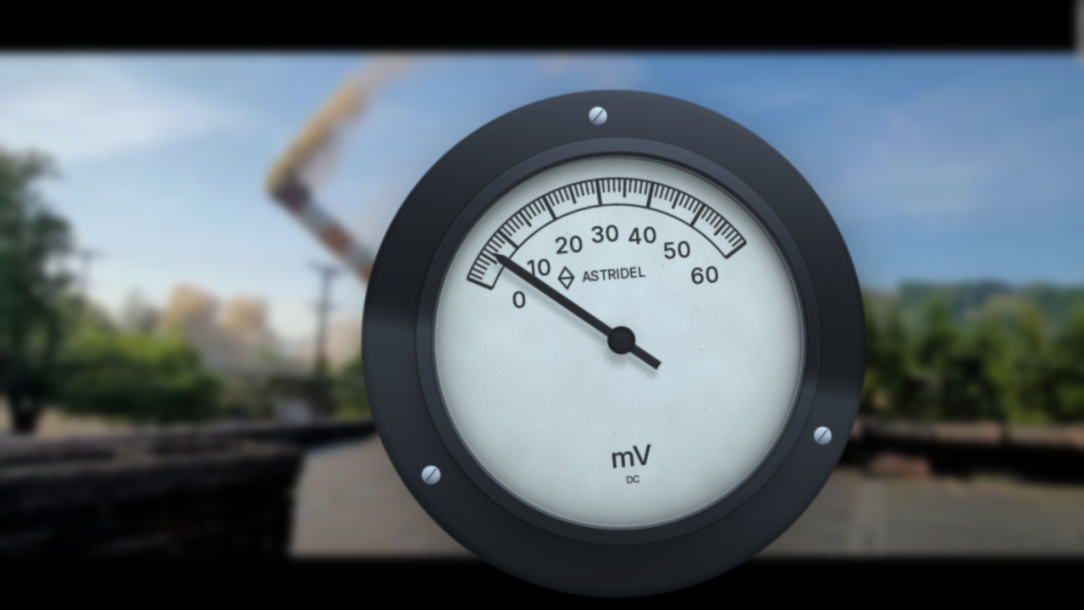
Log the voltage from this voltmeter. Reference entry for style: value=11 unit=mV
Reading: value=6 unit=mV
